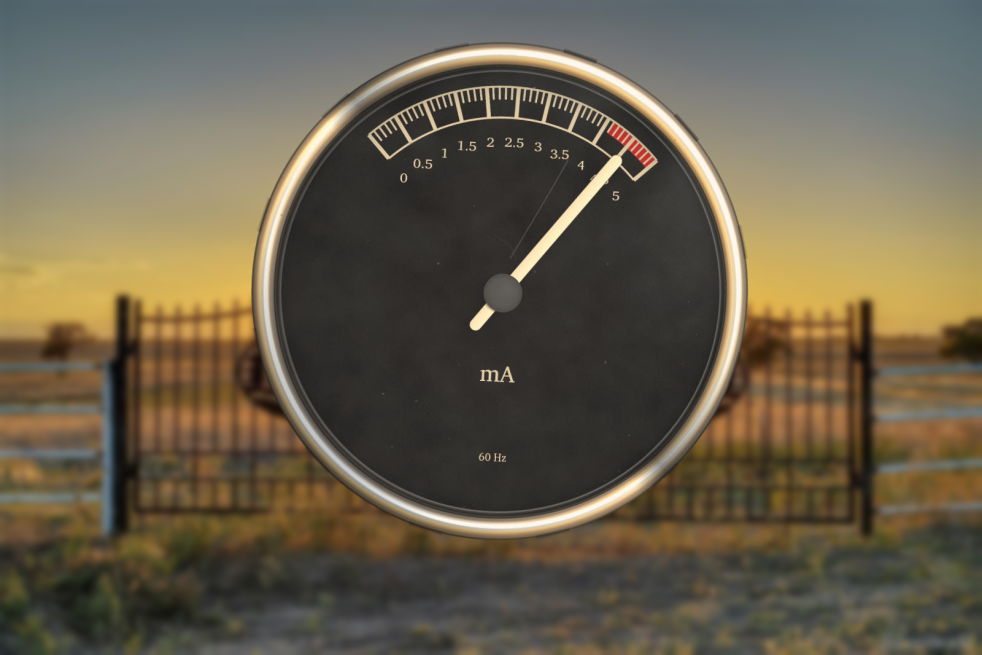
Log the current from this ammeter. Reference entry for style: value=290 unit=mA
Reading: value=4.5 unit=mA
